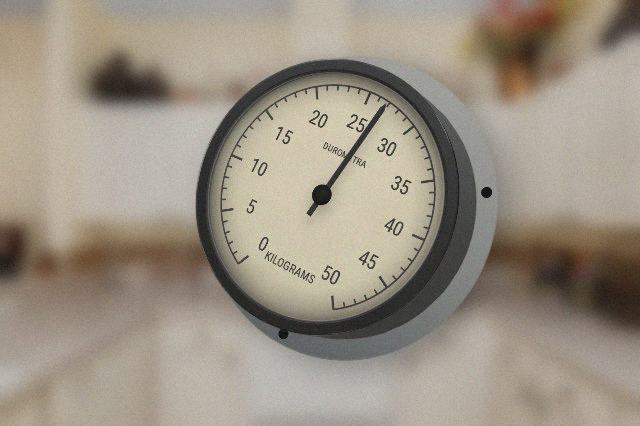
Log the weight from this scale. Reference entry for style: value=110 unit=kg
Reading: value=27 unit=kg
